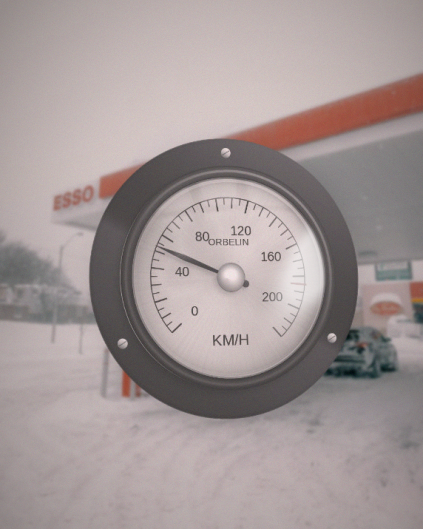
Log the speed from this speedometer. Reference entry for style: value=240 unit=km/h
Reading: value=52.5 unit=km/h
